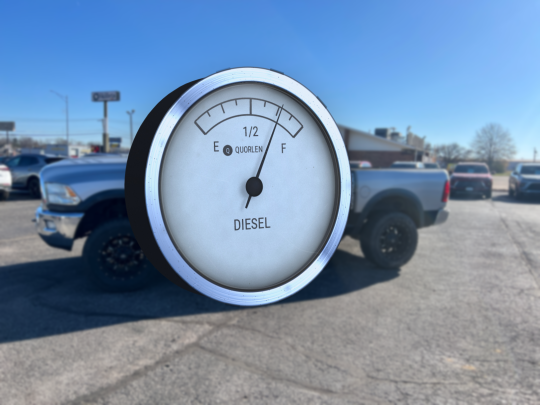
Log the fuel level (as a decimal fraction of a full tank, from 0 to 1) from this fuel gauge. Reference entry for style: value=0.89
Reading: value=0.75
